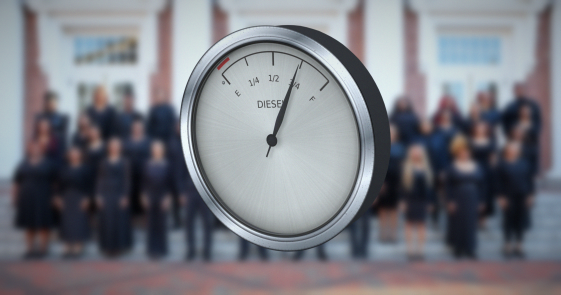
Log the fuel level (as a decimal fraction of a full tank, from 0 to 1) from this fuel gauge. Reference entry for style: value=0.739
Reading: value=0.75
